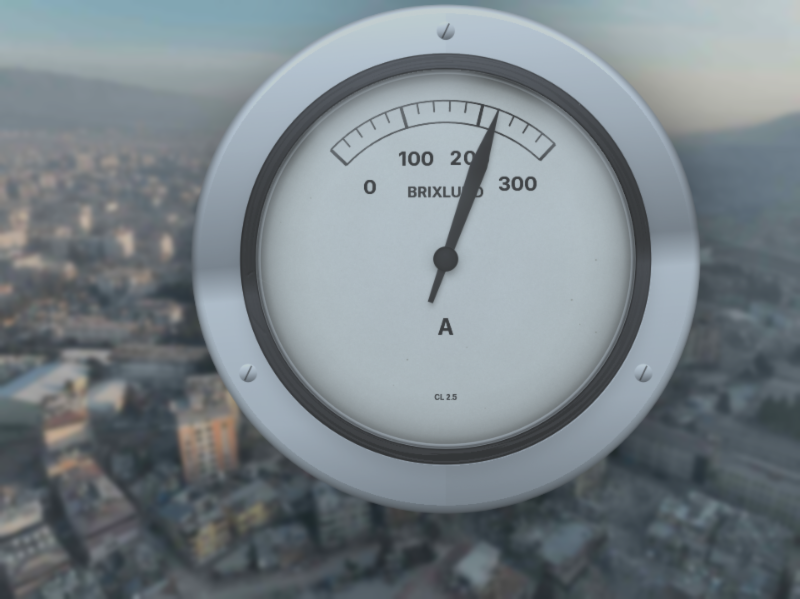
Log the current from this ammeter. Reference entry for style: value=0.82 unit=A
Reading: value=220 unit=A
